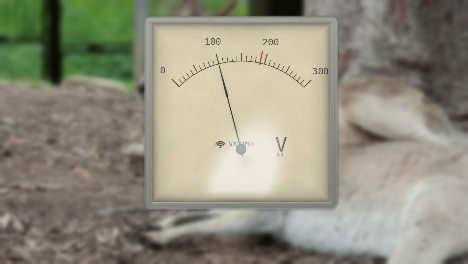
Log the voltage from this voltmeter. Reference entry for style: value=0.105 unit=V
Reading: value=100 unit=V
